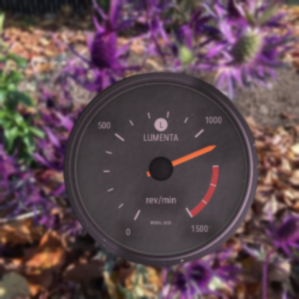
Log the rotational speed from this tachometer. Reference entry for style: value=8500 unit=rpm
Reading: value=1100 unit=rpm
